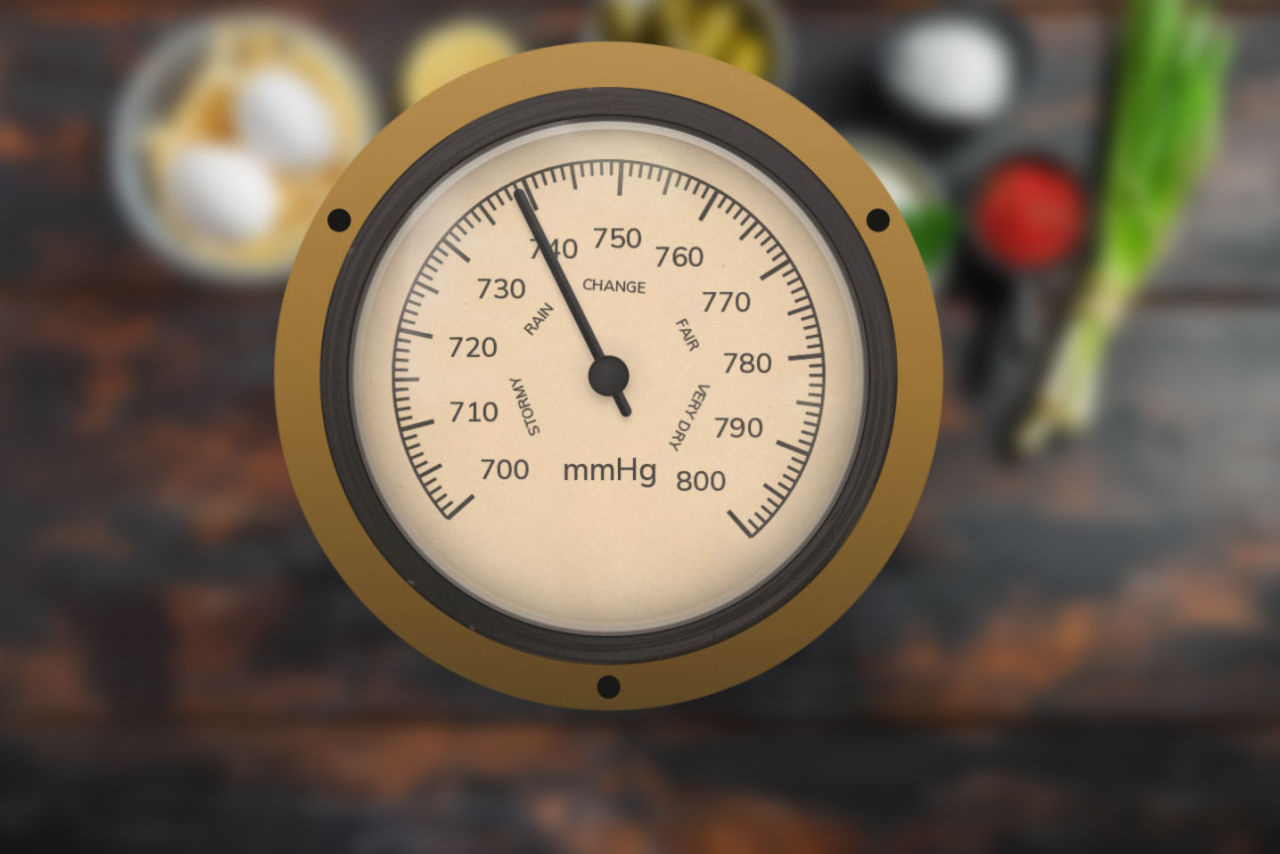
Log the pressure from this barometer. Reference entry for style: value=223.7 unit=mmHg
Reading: value=739 unit=mmHg
